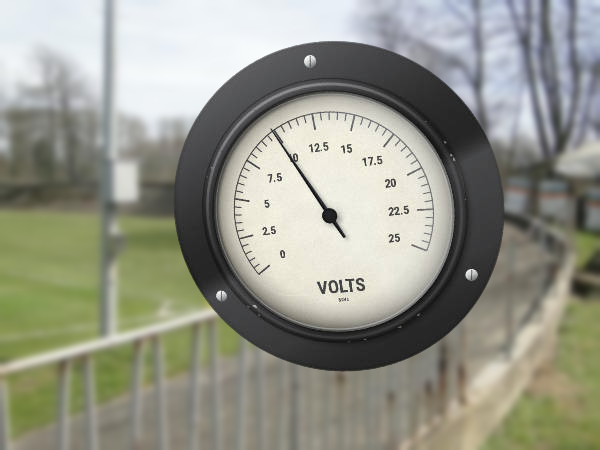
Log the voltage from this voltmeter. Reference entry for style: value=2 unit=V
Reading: value=10 unit=V
